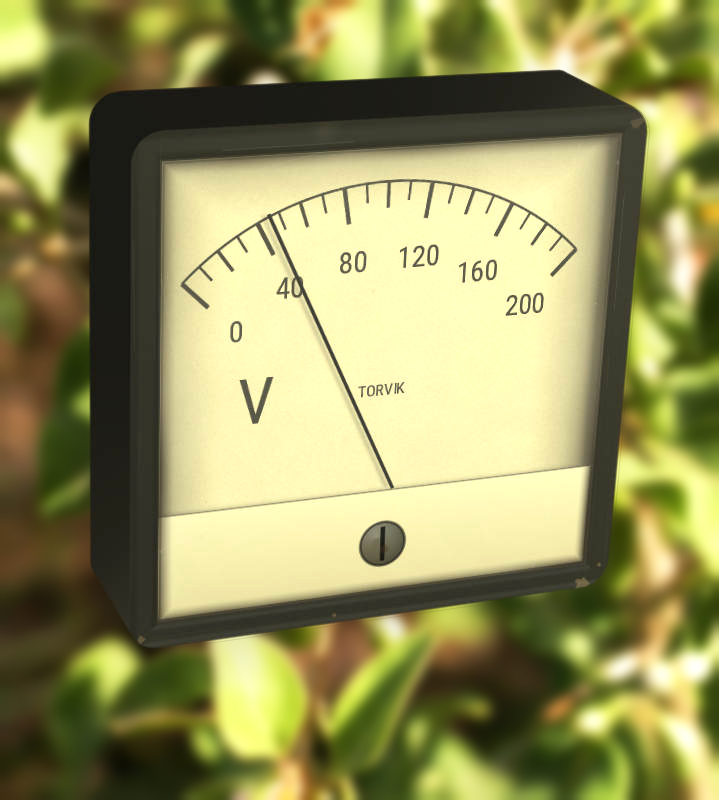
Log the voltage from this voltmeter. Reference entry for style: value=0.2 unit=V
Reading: value=45 unit=V
